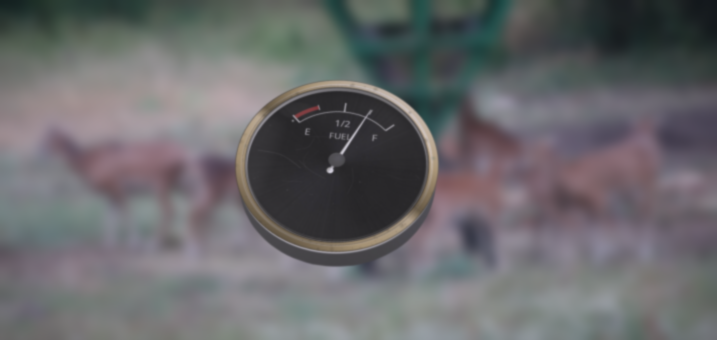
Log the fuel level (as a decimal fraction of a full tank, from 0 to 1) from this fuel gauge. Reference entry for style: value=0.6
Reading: value=0.75
